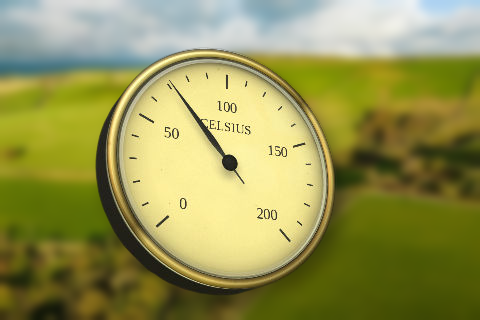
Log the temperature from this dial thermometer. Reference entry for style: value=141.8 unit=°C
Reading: value=70 unit=°C
